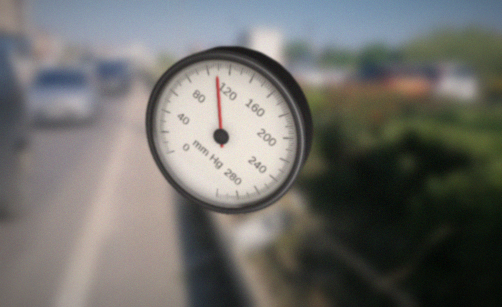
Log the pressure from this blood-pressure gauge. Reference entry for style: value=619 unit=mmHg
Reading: value=110 unit=mmHg
